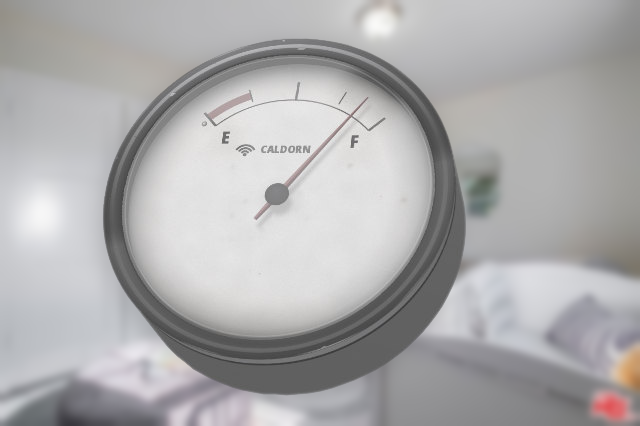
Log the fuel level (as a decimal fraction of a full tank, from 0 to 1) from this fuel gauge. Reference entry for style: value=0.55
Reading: value=0.875
